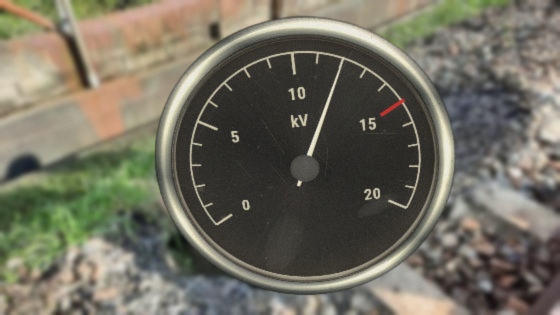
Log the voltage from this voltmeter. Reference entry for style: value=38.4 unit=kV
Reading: value=12 unit=kV
